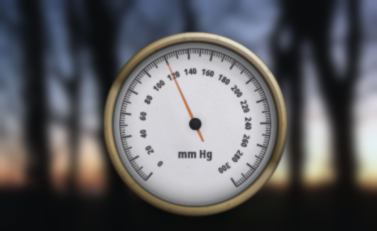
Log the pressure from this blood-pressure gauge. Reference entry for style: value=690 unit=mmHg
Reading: value=120 unit=mmHg
